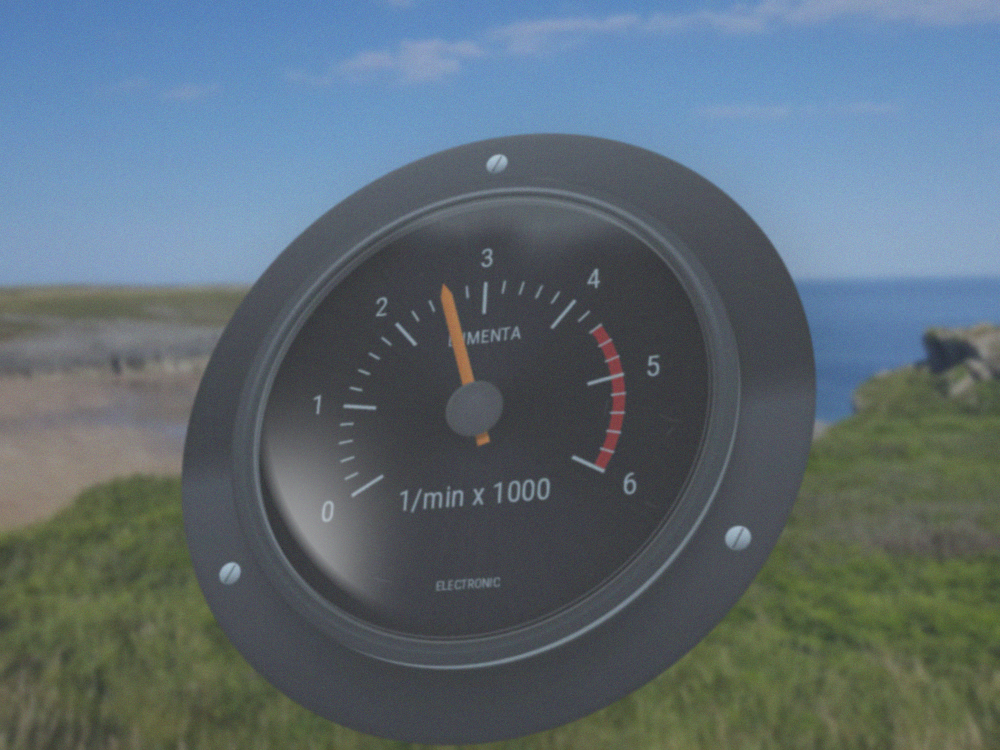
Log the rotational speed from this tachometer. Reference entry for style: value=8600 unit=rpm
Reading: value=2600 unit=rpm
